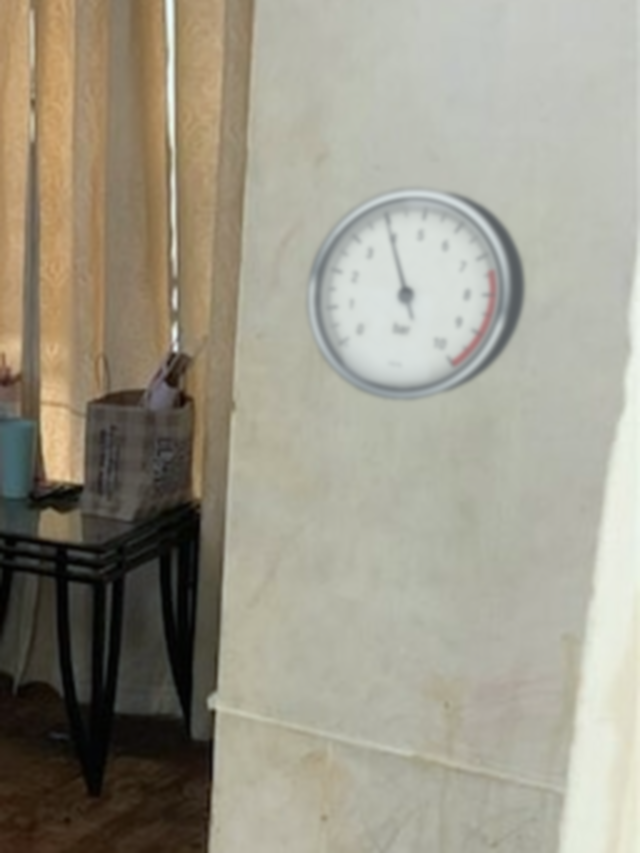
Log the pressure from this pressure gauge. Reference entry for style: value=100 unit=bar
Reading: value=4 unit=bar
